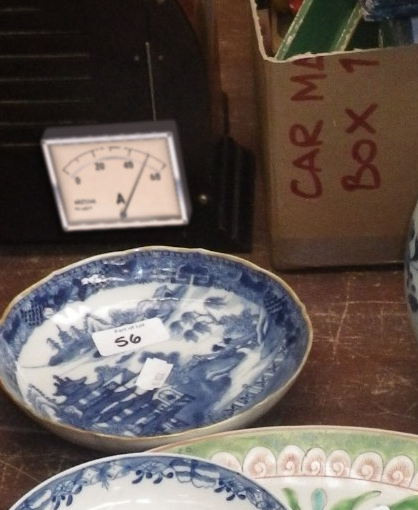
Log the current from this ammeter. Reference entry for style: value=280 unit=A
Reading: value=50 unit=A
